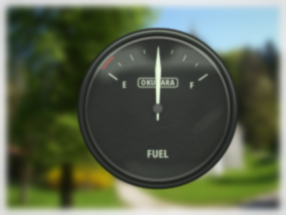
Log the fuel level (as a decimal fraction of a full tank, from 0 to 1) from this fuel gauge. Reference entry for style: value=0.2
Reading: value=0.5
